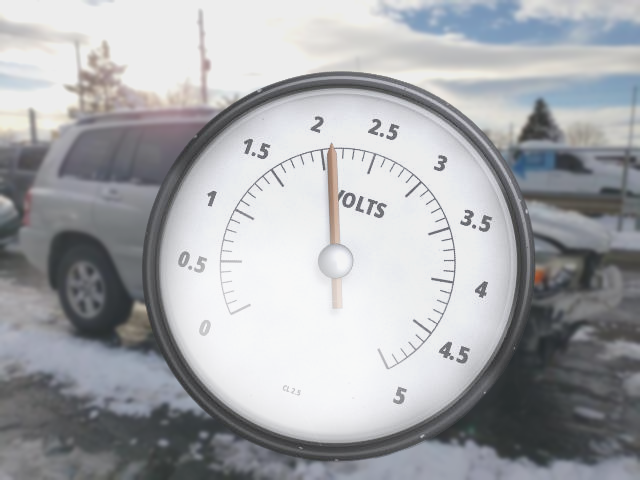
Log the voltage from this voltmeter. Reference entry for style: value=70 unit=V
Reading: value=2.1 unit=V
